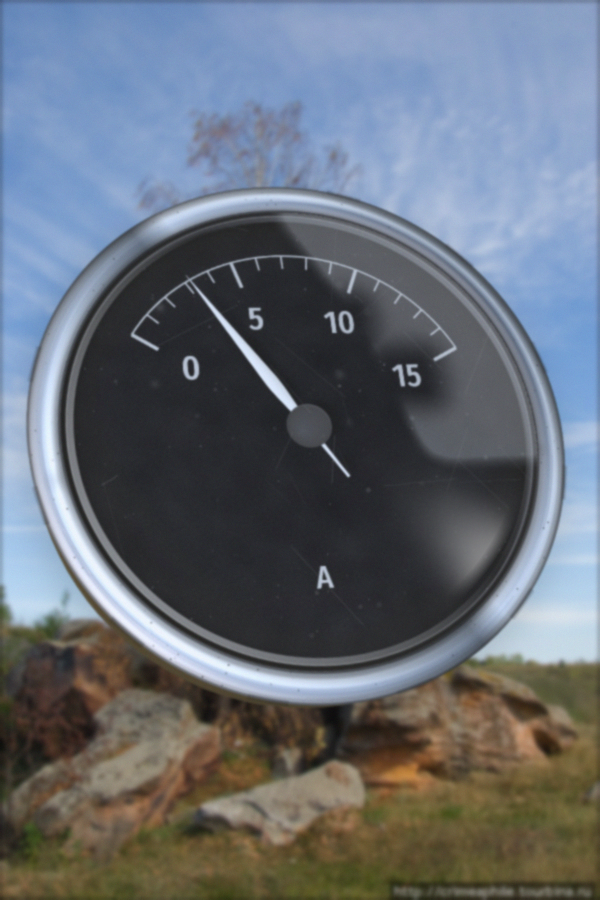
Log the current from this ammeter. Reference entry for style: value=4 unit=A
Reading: value=3 unit=A
